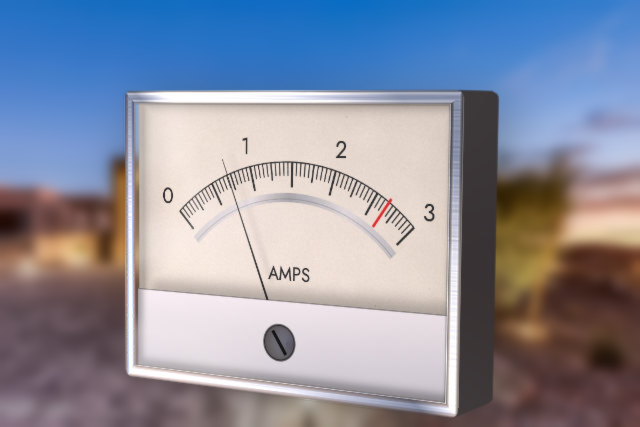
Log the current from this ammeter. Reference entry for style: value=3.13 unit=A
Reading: value=0.75 unit=A
